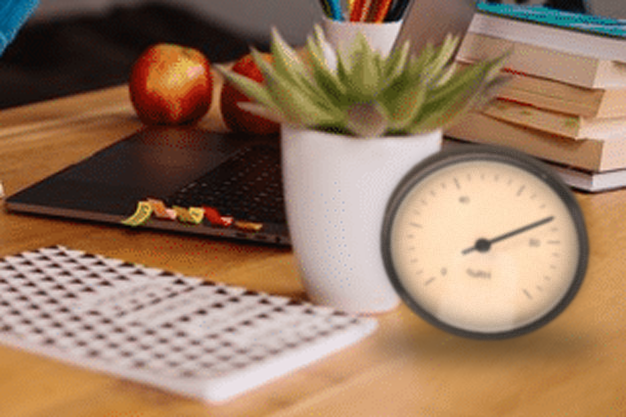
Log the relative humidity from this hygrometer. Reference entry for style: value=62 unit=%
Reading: value=72 unit=%
